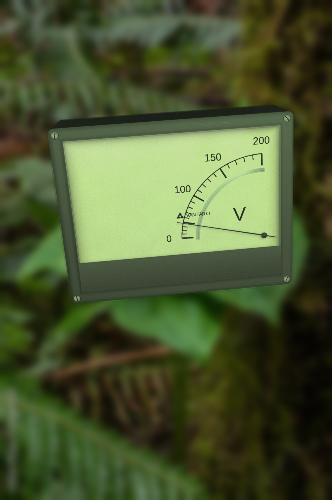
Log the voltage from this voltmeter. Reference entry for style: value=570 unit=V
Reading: value=50 unit=V
